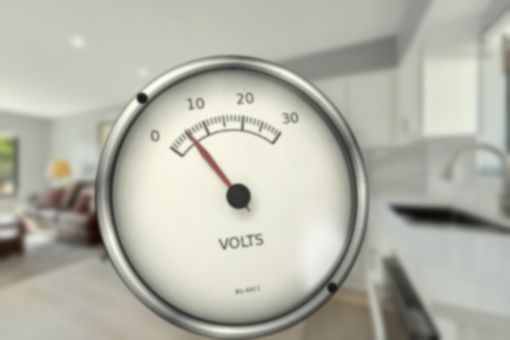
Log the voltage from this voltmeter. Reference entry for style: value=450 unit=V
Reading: value=5 unit=V
